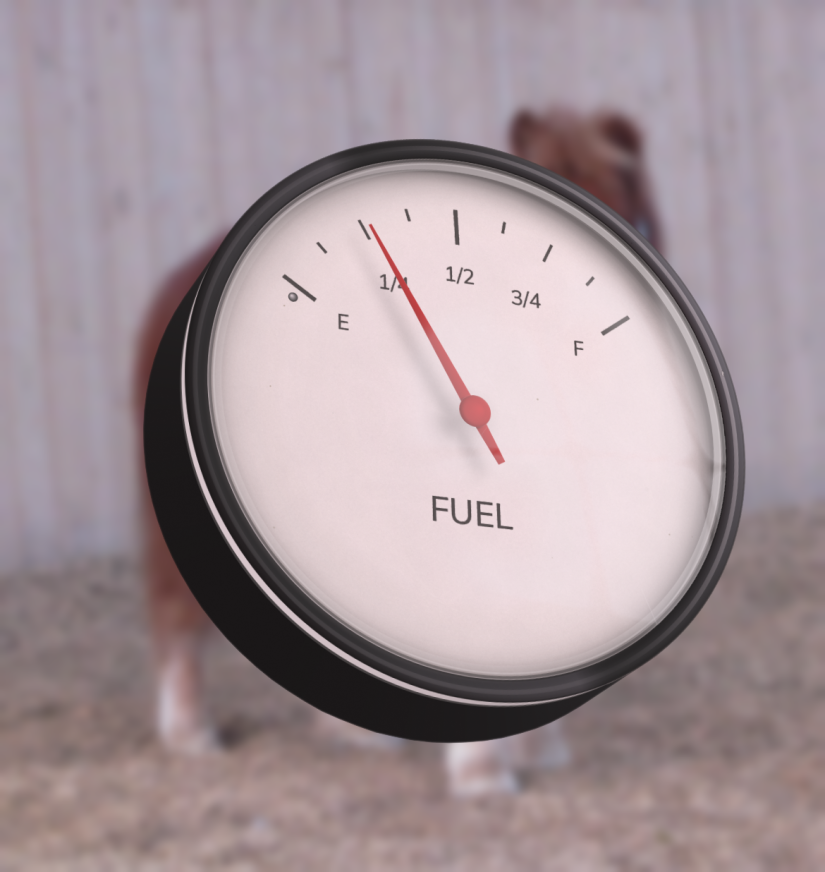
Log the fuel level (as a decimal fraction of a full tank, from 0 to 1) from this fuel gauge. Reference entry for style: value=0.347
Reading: value=0.25
